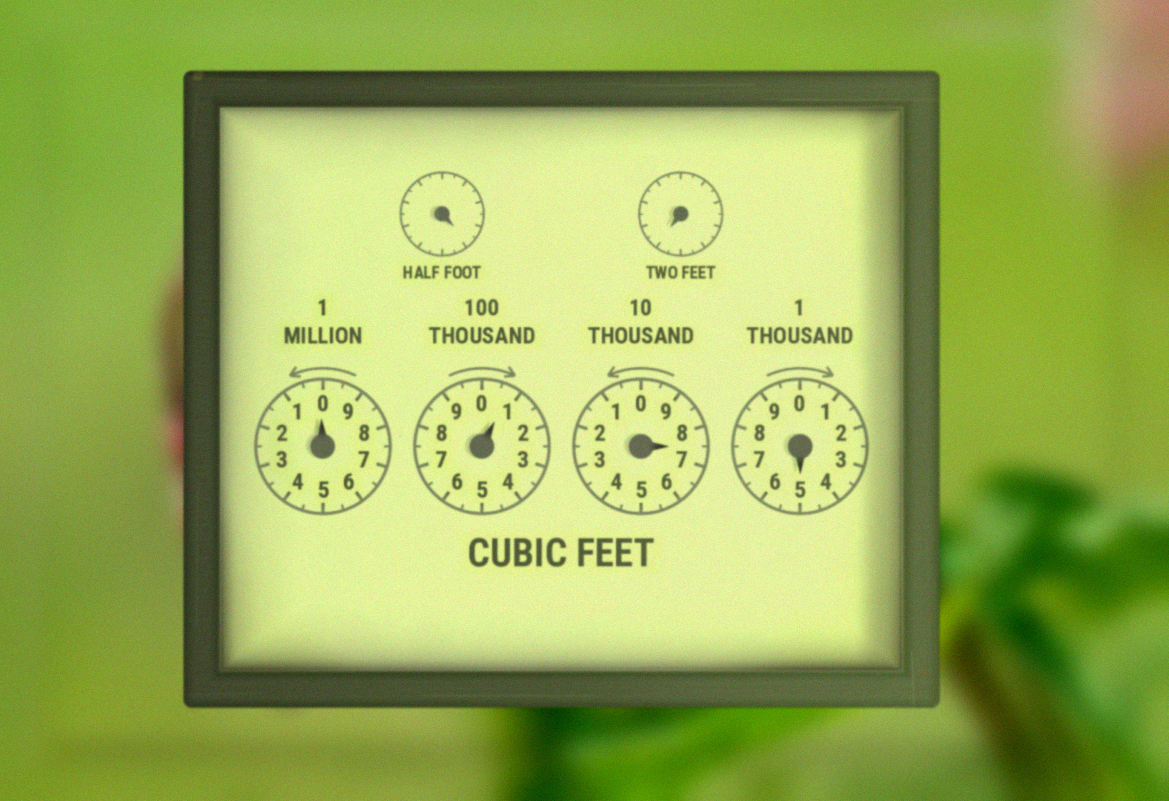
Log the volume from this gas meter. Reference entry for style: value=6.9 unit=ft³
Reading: value=7500 unit=ft³
